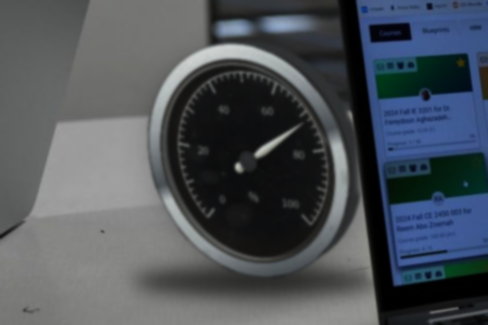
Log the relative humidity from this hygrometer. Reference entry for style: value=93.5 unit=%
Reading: value=72 unit=%
